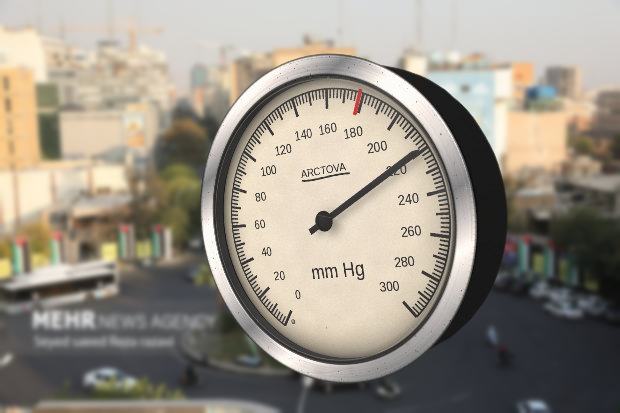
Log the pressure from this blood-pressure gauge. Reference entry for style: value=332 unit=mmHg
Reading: value=220 unit=mmHg
